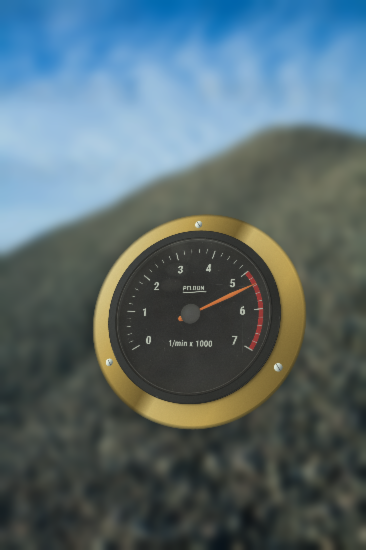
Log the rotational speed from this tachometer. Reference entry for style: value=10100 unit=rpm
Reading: value=5400 unit=rpm
